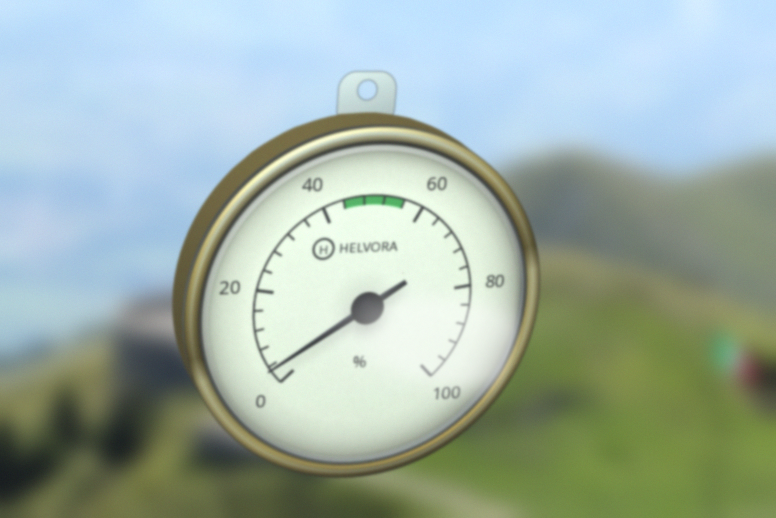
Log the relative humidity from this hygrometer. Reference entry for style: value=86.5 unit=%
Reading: value=4 unit=%
